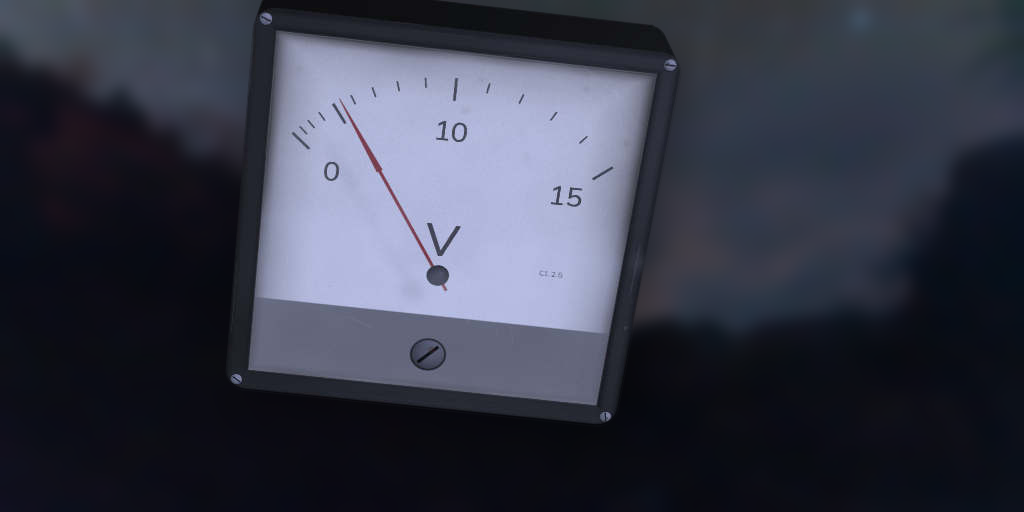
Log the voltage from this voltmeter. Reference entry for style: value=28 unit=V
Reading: value=5.5 unit=V
